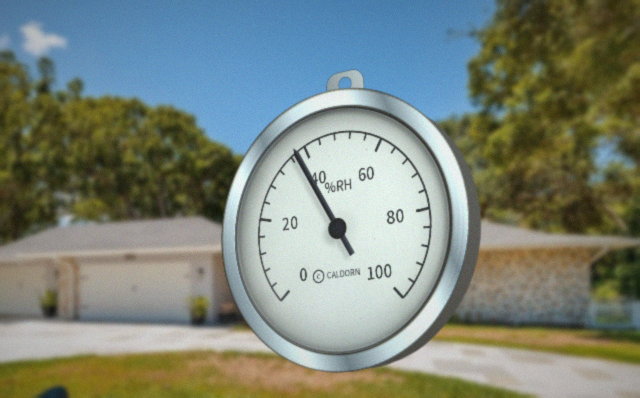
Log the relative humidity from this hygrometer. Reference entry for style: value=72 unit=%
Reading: value=38 unit=%
